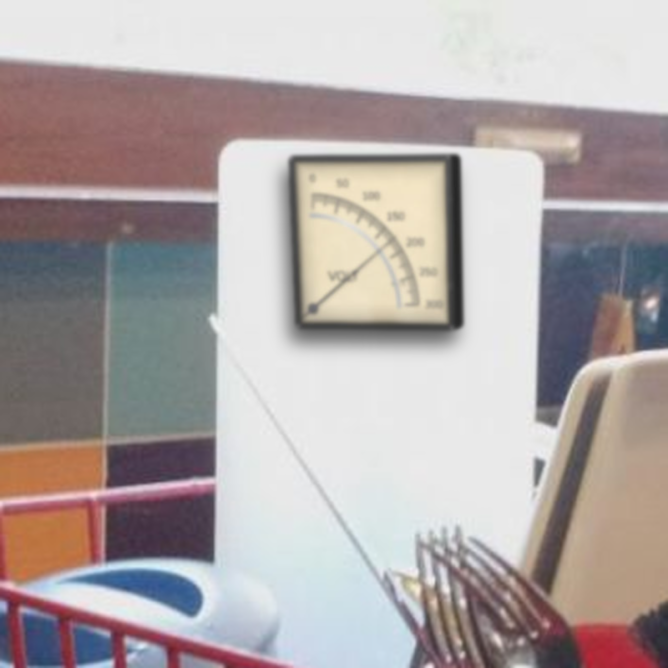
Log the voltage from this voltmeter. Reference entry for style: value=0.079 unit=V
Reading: value=175 unit=V
